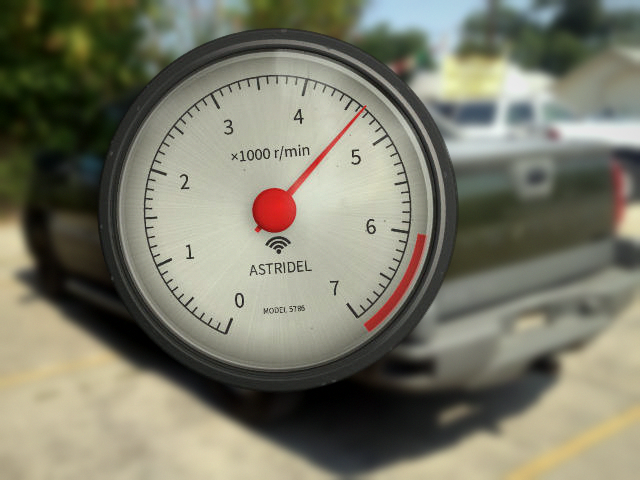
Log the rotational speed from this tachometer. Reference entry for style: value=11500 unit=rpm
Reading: value=4650 unit=rpm
